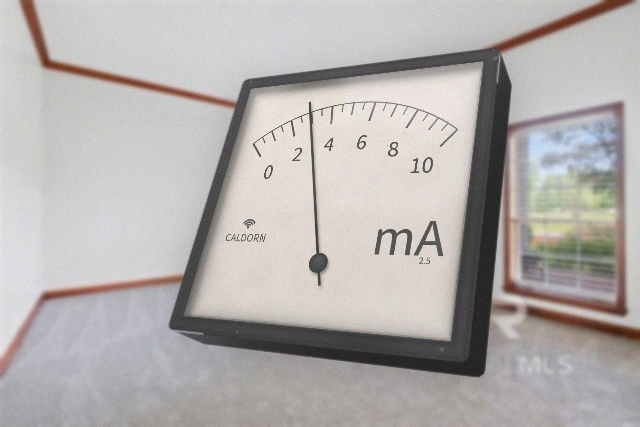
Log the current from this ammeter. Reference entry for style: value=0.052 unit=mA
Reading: value=3 unit=mA
